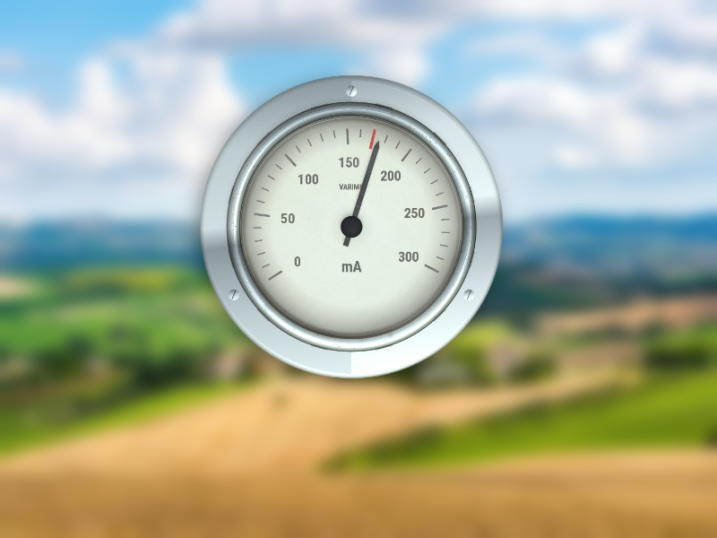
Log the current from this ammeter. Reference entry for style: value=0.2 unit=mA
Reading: value=175 unit=mA
